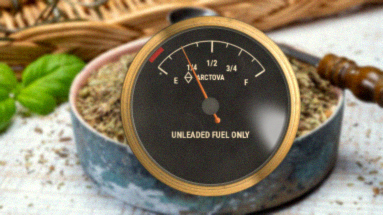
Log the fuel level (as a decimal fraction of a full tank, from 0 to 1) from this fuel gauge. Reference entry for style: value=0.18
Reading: value=0.25
